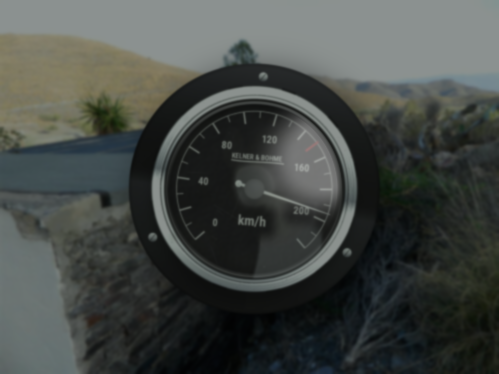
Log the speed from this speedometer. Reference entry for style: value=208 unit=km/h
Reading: value=195 unit=km/h
